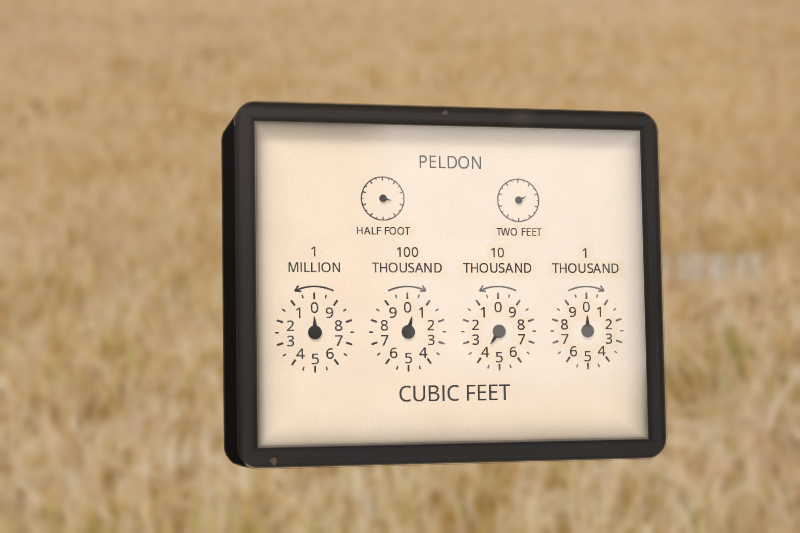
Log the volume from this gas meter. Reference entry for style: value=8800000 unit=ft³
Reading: value=4000 unit=ft³
